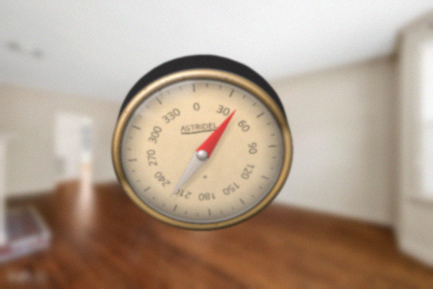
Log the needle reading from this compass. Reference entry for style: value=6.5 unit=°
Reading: value=40 unit=°
